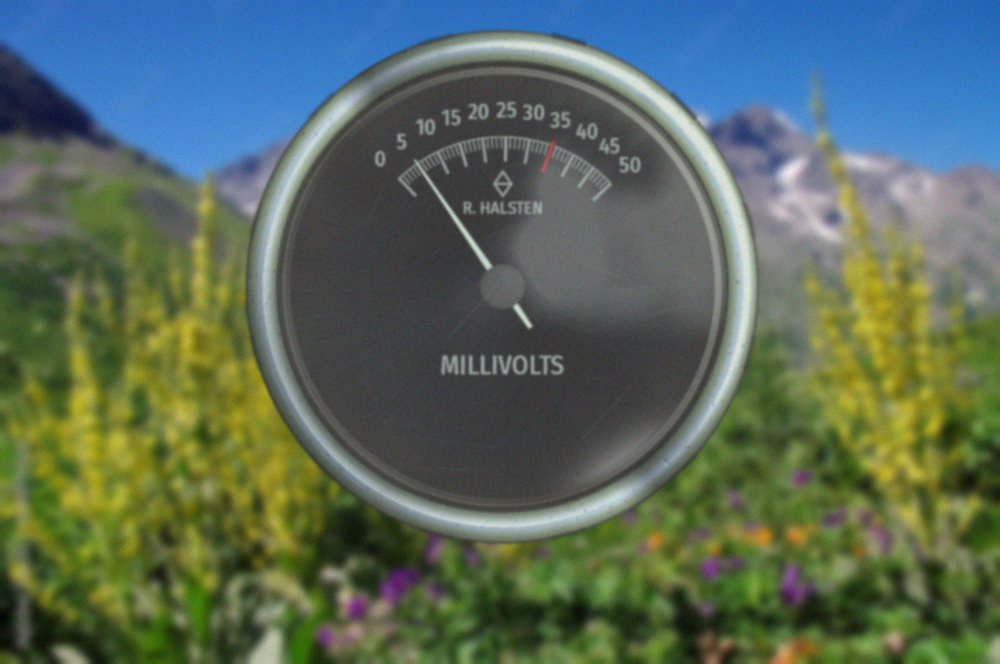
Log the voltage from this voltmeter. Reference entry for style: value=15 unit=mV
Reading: value=5 unit=mV
